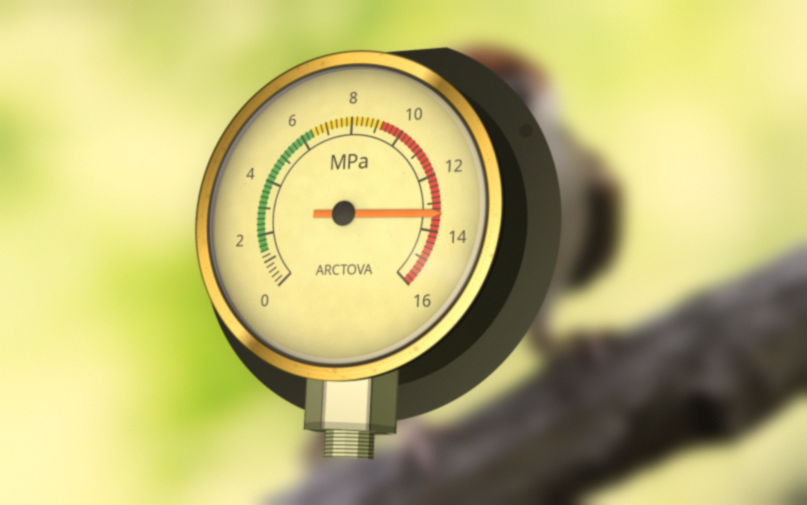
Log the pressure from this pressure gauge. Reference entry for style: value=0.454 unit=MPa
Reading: value=13.4 unit=MPa
